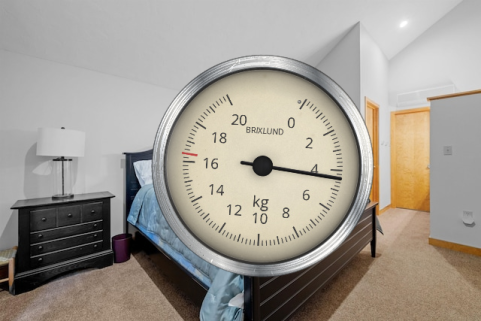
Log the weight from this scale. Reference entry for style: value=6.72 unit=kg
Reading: value=4.4 unit=kg
